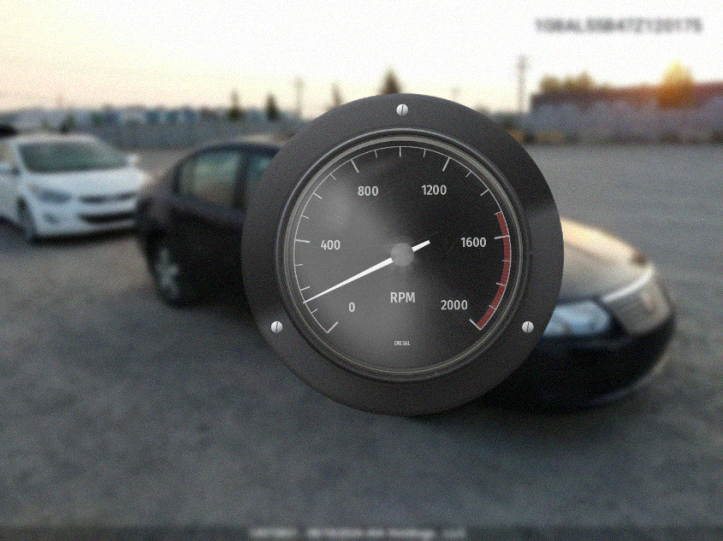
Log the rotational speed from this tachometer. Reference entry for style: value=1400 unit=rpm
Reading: value=150 unit=rpm
